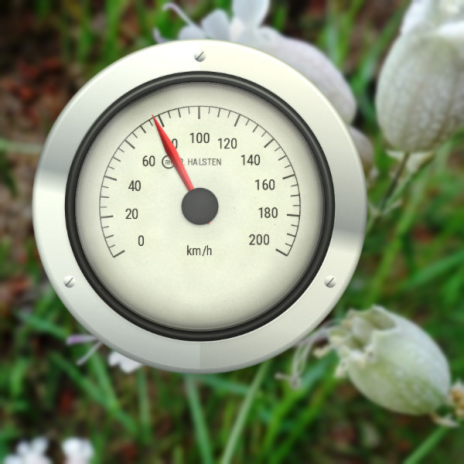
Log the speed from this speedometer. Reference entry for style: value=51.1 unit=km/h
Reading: value=77.5 unit=km/h
